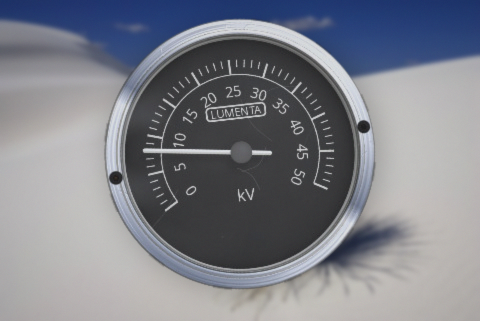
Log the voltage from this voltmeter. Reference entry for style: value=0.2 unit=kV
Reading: value=8 unit=kV
